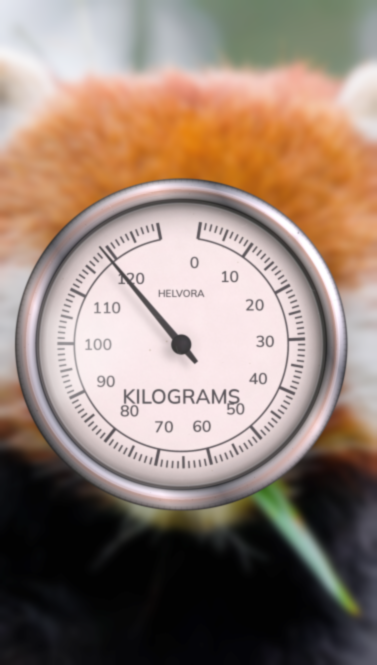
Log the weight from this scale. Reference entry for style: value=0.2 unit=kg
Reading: value=119 unit=kg
